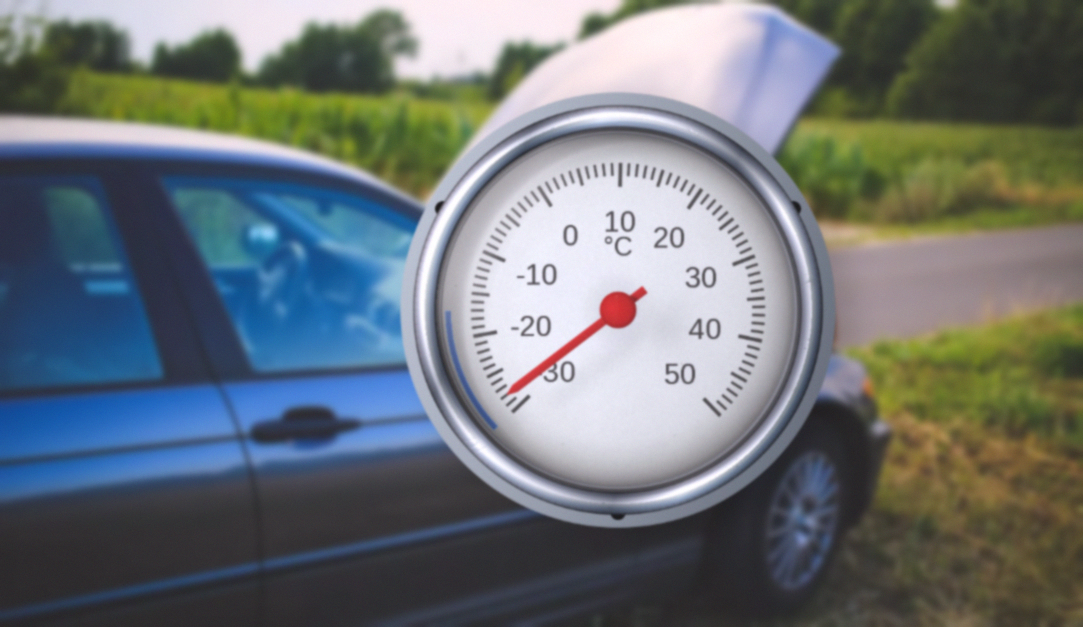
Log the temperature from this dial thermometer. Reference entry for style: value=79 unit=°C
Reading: value=-28 unit=°C
